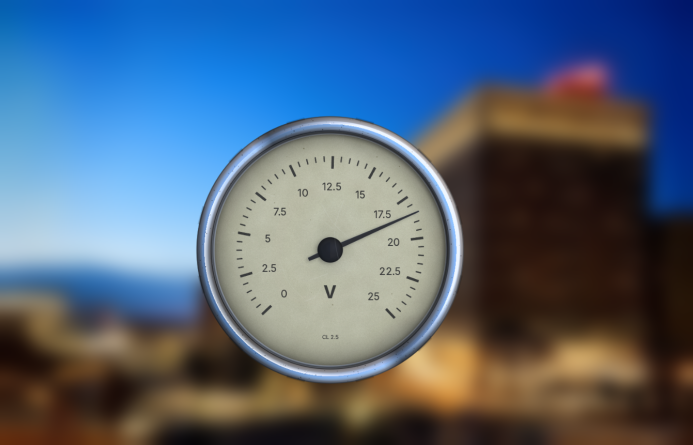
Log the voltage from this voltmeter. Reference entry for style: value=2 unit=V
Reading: value=18.5 unit=V
